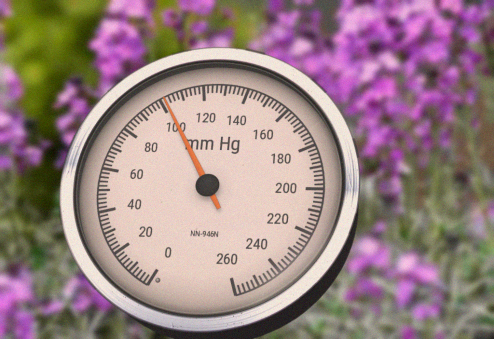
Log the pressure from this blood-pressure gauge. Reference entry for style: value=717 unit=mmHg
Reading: value=102 unit=mmHg
